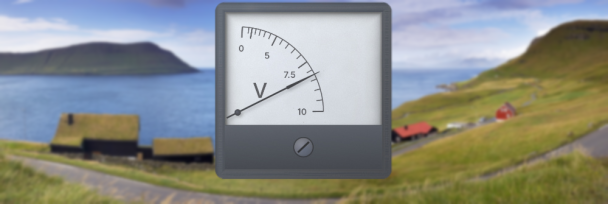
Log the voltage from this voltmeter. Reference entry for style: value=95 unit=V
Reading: value=8.25 unit=V
